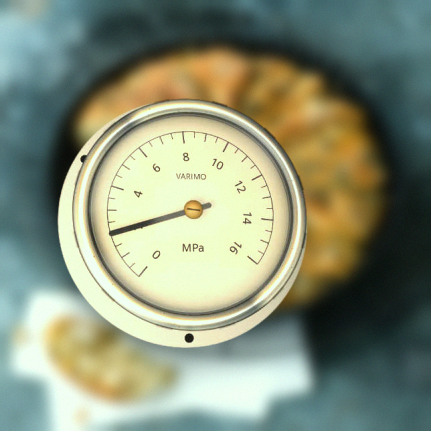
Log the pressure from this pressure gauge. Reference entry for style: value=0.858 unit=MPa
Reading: value=2 unit=MPa
